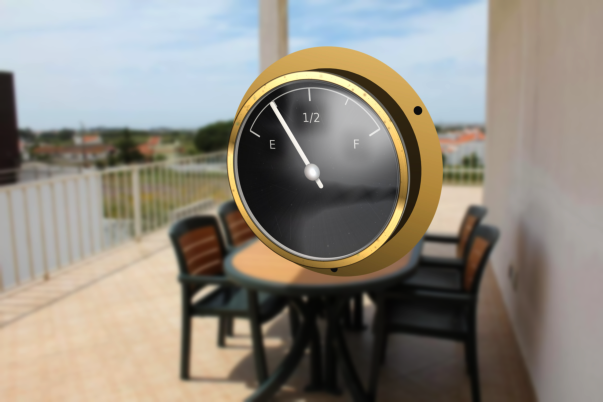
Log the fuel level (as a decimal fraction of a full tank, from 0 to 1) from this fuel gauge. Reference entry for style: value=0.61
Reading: value=0.25
